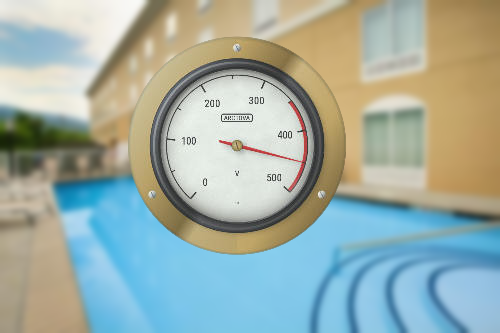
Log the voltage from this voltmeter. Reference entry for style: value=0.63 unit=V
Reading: value=450 unit=V
